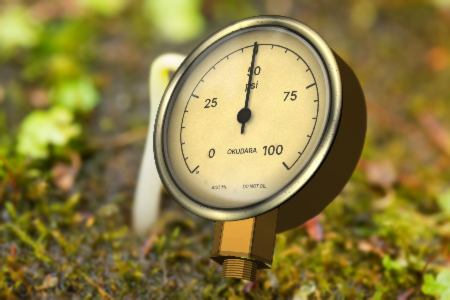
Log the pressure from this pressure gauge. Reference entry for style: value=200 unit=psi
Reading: value=50 unit=psi
